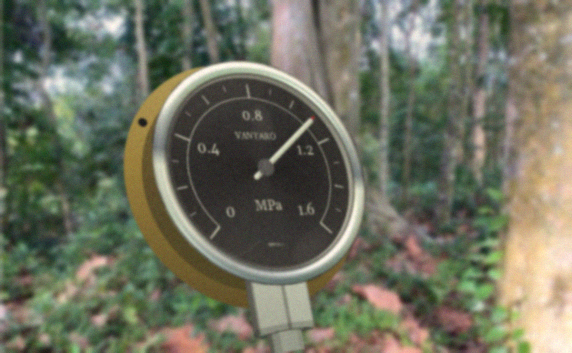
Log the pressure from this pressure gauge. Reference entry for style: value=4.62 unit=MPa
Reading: value=1.1 unit=MPa
